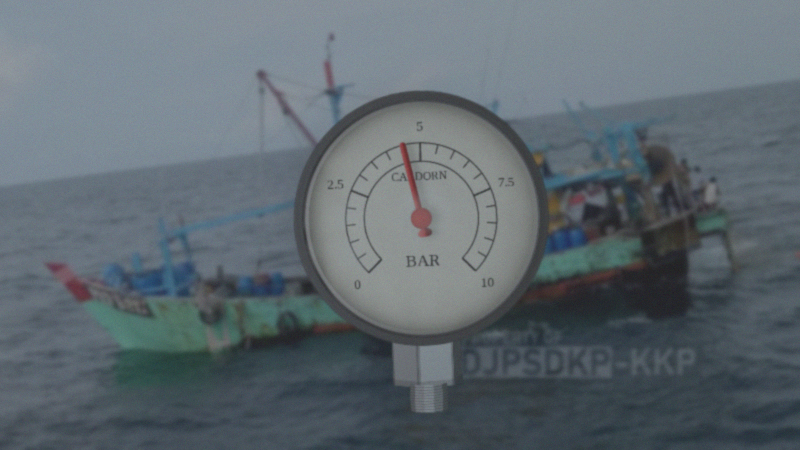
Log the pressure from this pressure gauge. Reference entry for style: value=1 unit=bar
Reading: value=4.5 unit=bar
